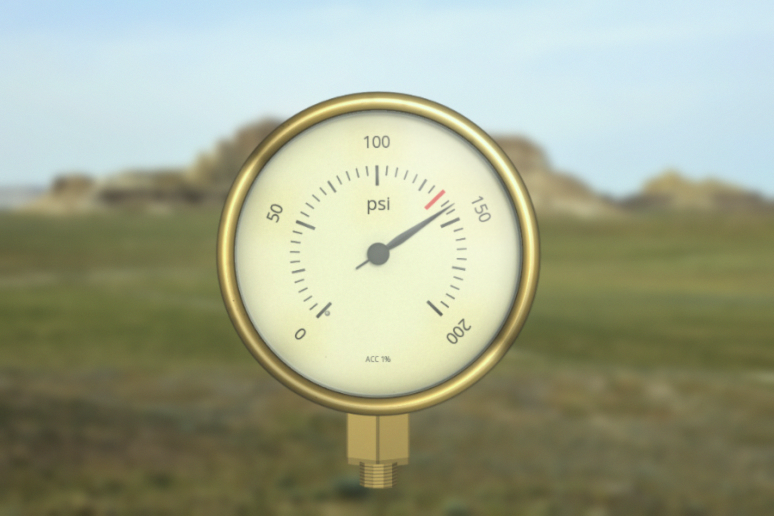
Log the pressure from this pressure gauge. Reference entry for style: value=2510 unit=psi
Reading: value=142.5 unit=psi
